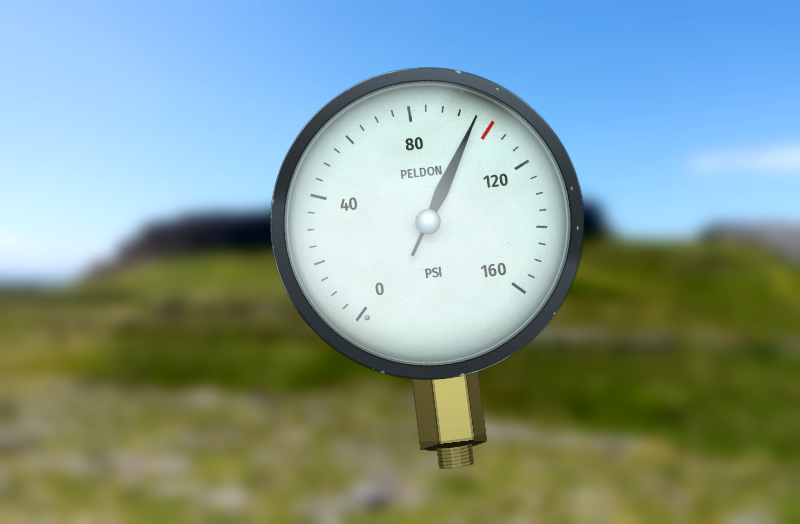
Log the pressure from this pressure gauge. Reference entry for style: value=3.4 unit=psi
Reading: value=100 unit=psi
